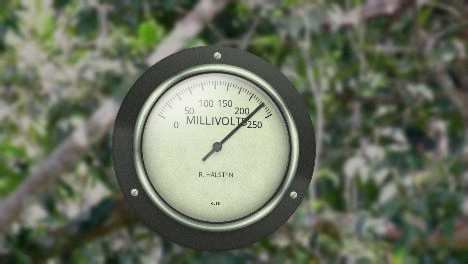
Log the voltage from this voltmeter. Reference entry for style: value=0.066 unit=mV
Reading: value=225 unit=mV
